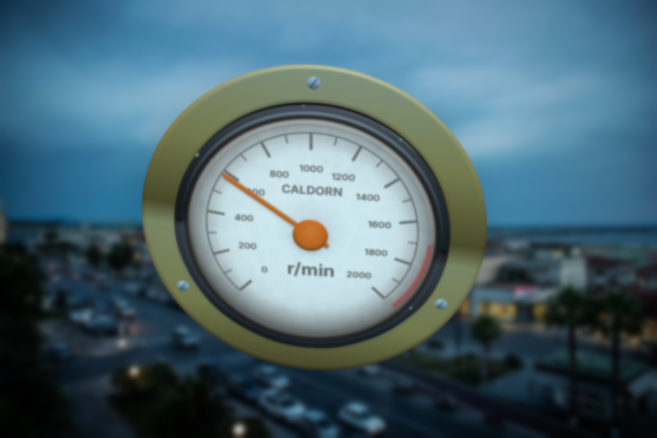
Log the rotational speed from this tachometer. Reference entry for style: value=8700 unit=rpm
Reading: value=600 unit=rpm
